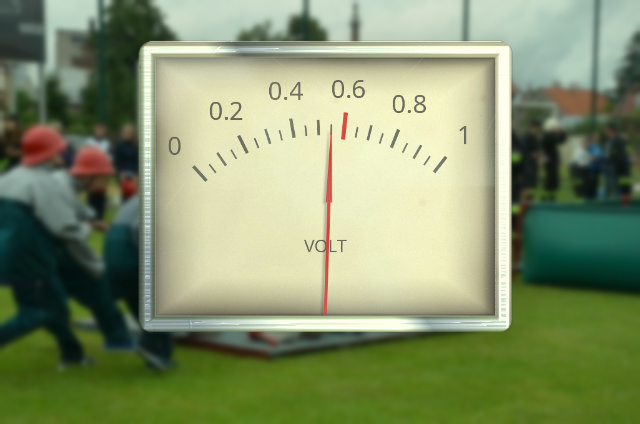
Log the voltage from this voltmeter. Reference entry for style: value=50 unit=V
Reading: value=0.55 unit=V
